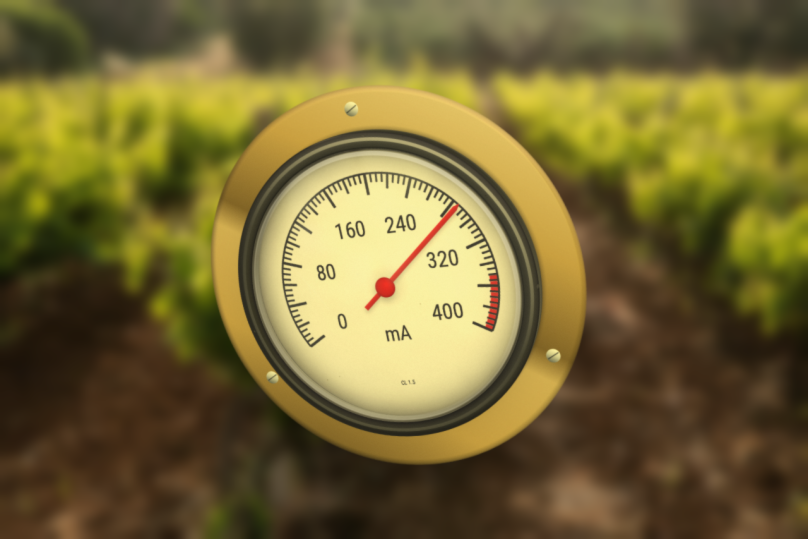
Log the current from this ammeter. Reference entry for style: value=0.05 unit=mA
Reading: value=285 unit=mA
